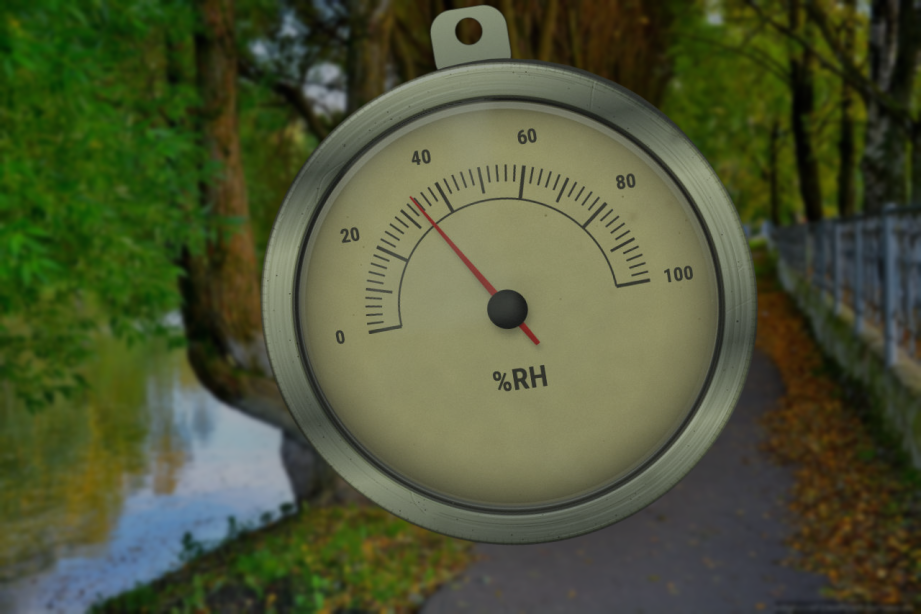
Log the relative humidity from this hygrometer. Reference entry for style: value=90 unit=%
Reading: value=34 unit=%
